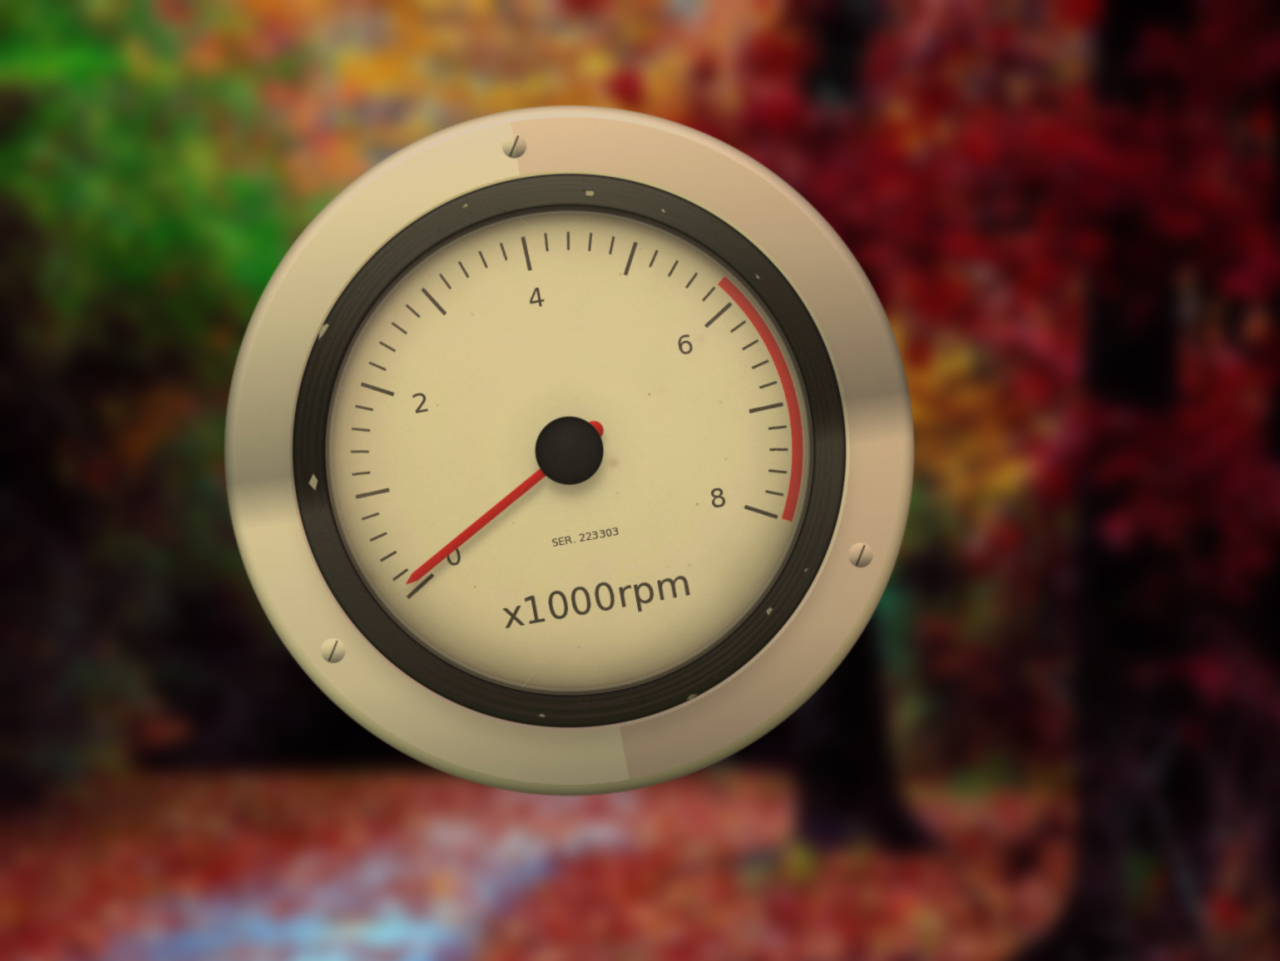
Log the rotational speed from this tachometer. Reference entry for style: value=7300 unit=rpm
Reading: value=100 unit=rpm
